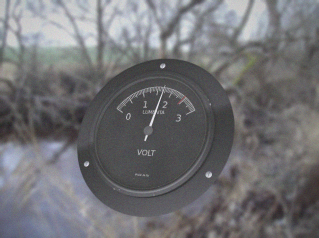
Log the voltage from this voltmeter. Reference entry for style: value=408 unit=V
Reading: value=1.75 unit=V
